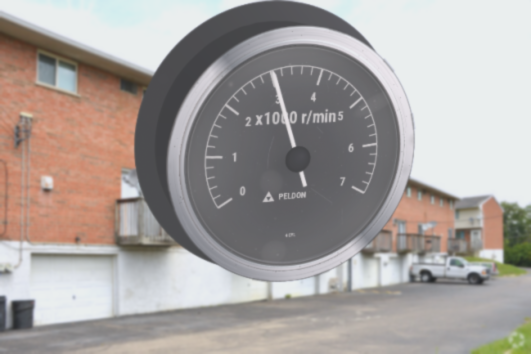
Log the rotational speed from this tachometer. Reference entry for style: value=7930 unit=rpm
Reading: value=3000 unit=rpm
